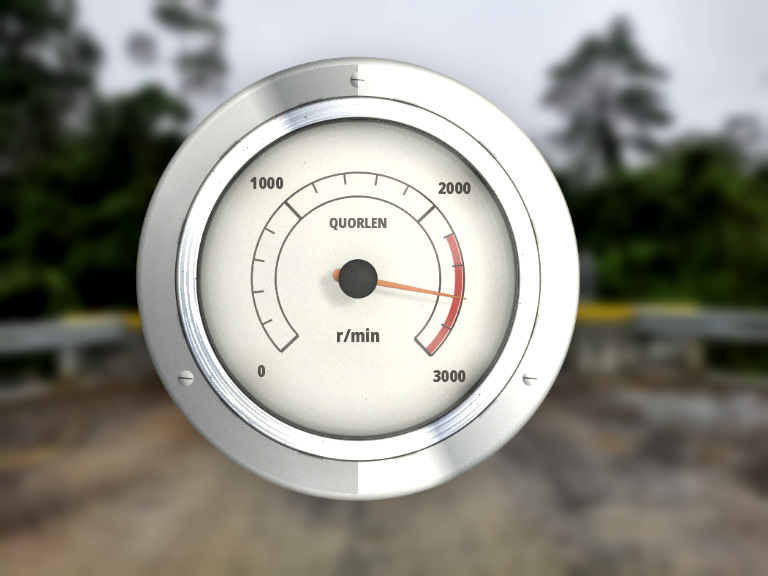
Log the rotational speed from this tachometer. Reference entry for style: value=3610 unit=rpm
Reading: value=2600 unit=rpm
